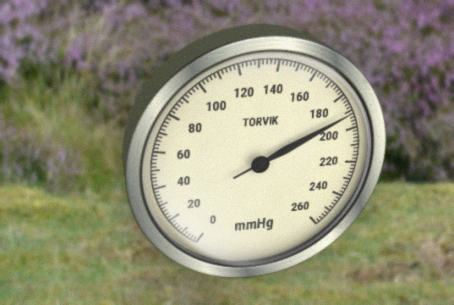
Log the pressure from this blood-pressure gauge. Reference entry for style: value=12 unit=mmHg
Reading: value=190 unit=mmHg
